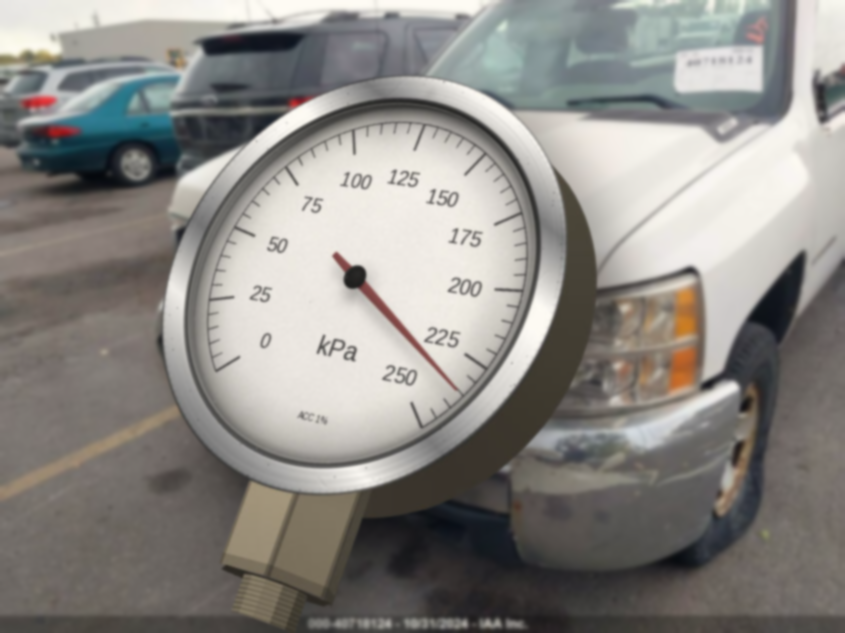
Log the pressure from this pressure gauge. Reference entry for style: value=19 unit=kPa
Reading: value=235 unit=kPa
